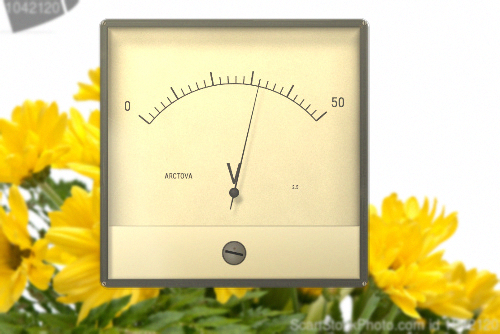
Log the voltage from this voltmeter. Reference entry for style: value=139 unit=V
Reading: value=32 unit=V
